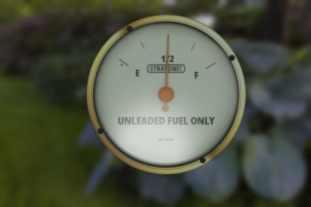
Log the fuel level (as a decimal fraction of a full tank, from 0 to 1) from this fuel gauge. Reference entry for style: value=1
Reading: value=0.5
